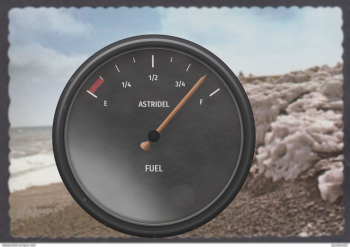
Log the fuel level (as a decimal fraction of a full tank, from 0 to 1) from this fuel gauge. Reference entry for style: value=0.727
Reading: value=0.875
